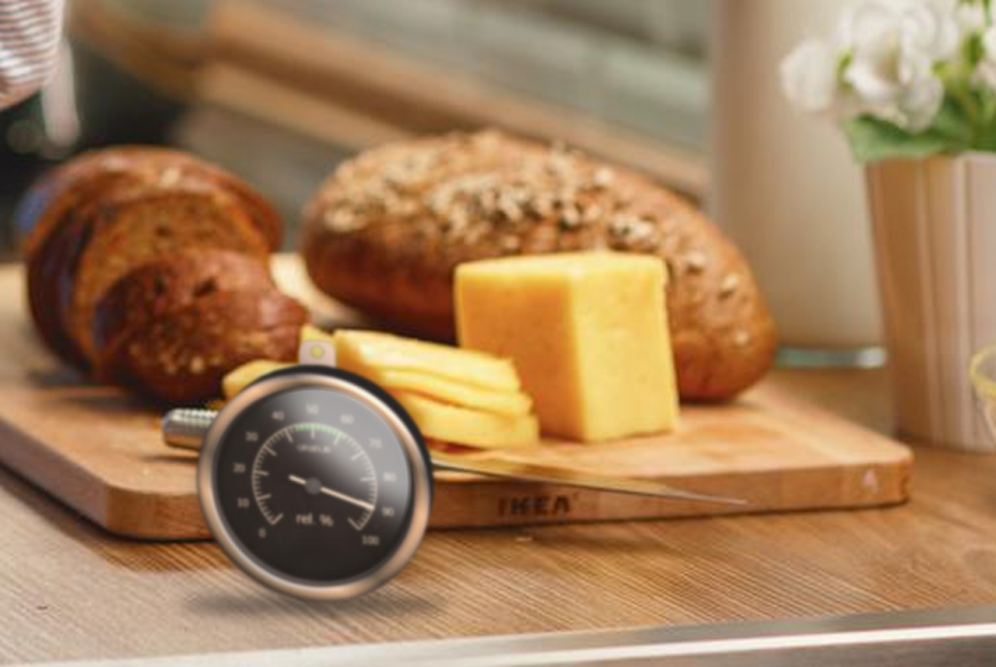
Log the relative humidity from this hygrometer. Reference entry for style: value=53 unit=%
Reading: value=90 unit=%
